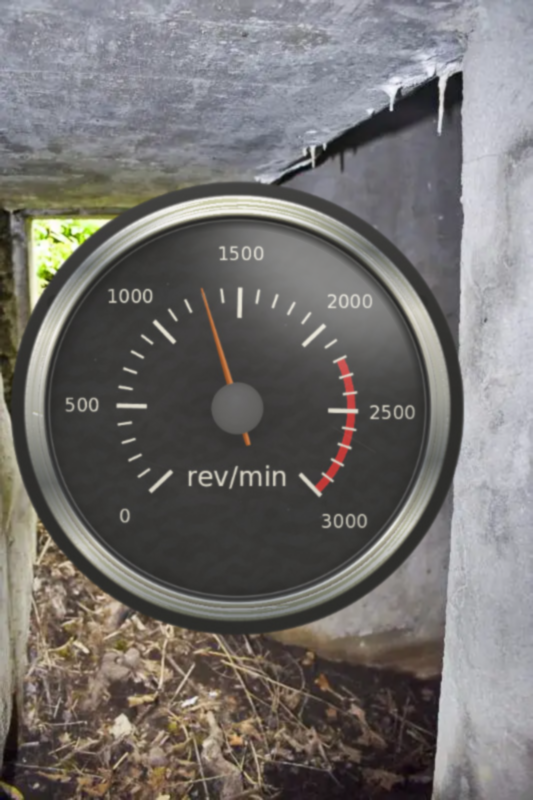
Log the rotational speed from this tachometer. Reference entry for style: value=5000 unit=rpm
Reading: value=1300 unit=rpm
